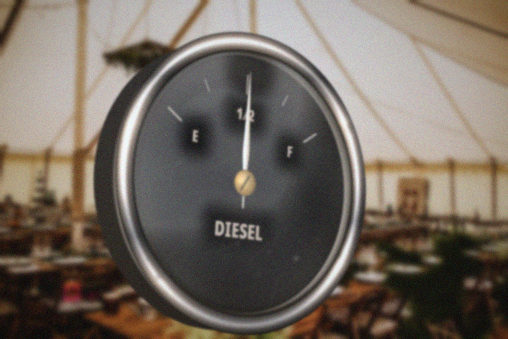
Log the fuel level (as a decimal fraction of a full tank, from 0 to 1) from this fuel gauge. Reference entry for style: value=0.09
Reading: value=0.5
